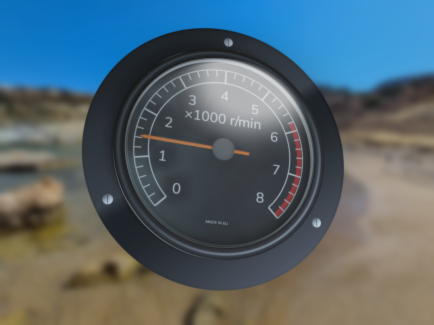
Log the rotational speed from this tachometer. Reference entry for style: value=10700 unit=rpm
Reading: value=1400 unit=rpm
